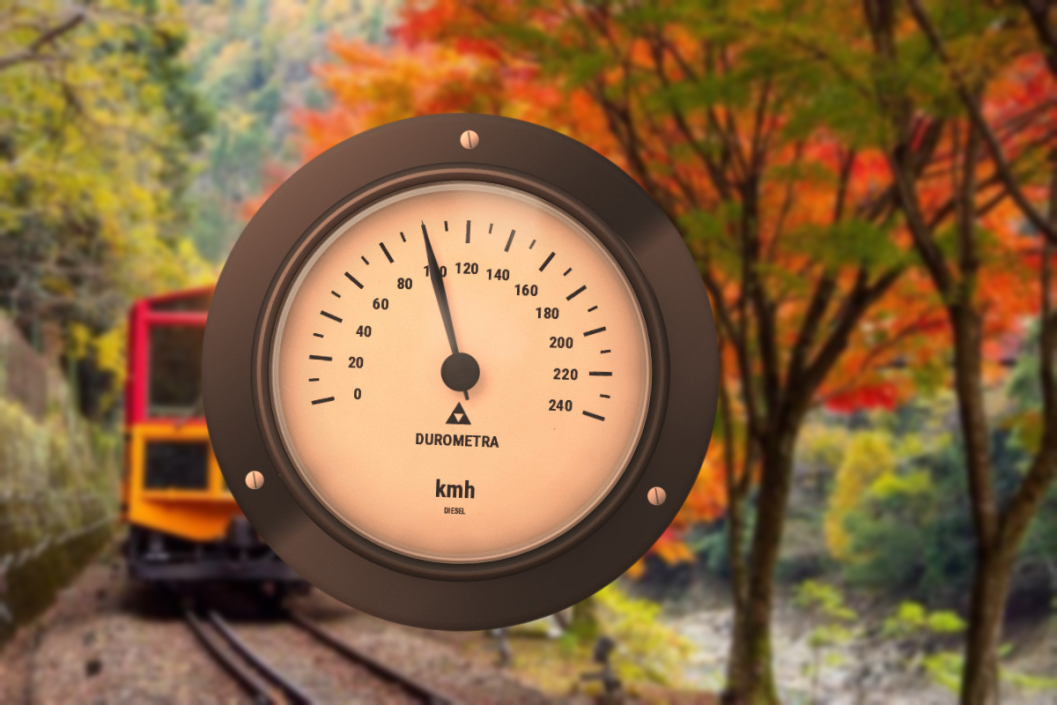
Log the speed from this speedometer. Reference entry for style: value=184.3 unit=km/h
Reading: value=100 unit=km/h
